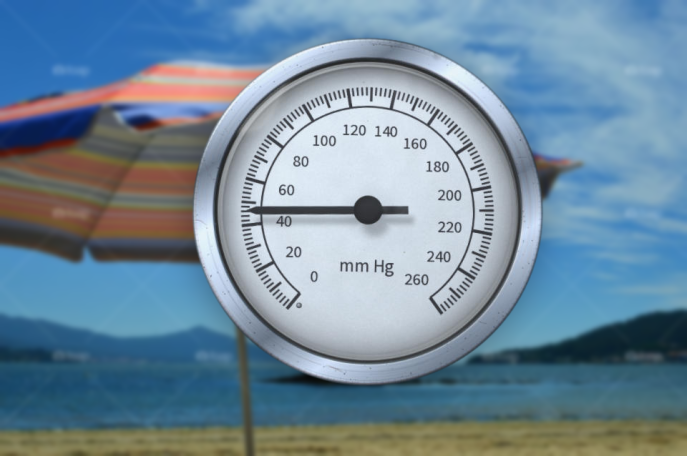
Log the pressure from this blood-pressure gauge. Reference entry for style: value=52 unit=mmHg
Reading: value=46 unit=mmHg
